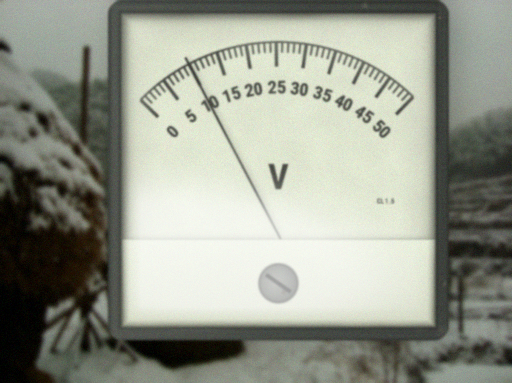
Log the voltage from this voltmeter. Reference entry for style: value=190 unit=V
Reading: value=10 unit=V
